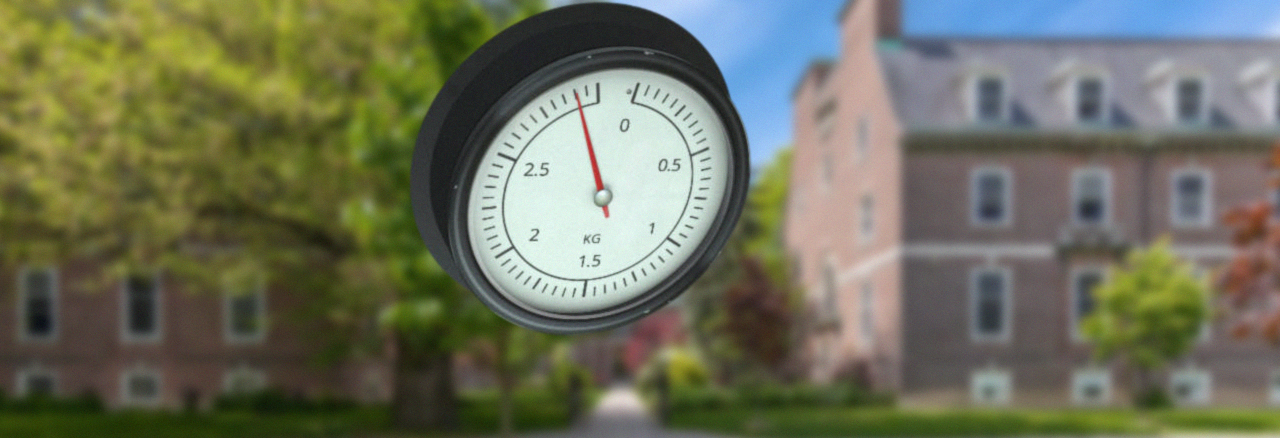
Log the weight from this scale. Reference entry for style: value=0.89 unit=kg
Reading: value=2.9 unit=kg
